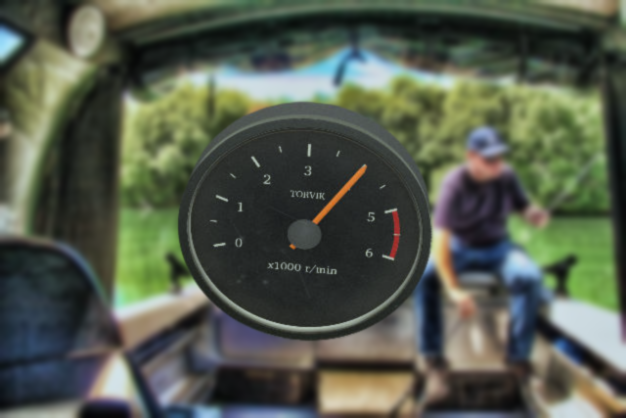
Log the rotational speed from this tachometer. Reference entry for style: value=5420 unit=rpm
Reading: value=4000 unit=rpm
